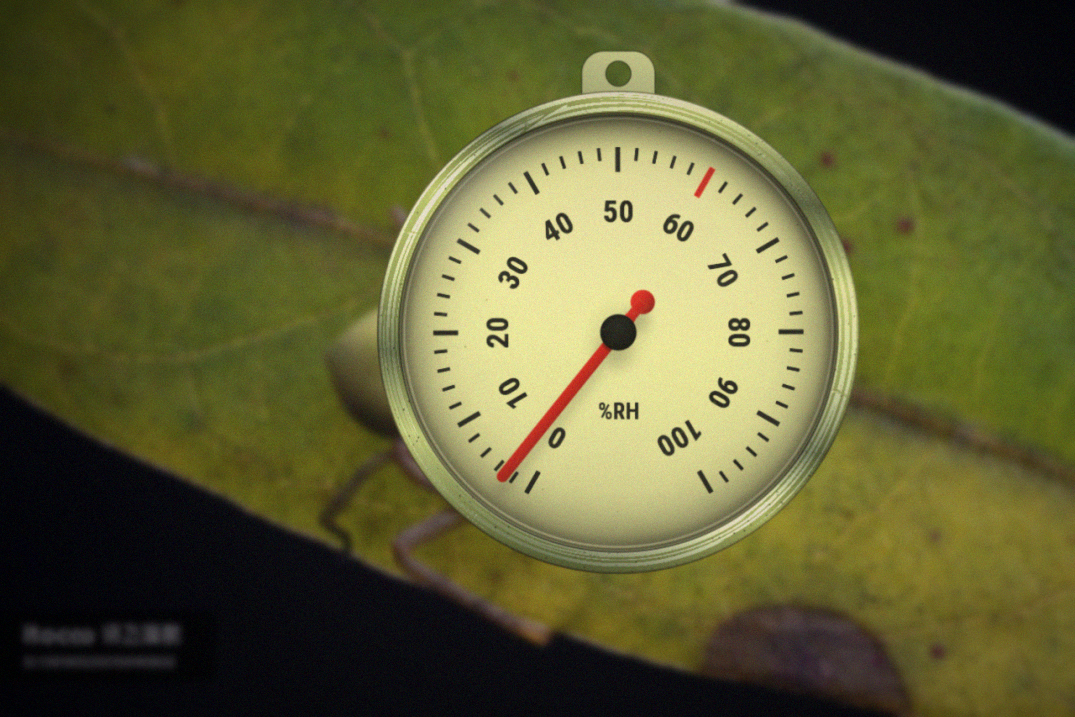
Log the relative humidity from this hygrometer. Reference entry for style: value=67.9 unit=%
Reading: value=3 unit=%
